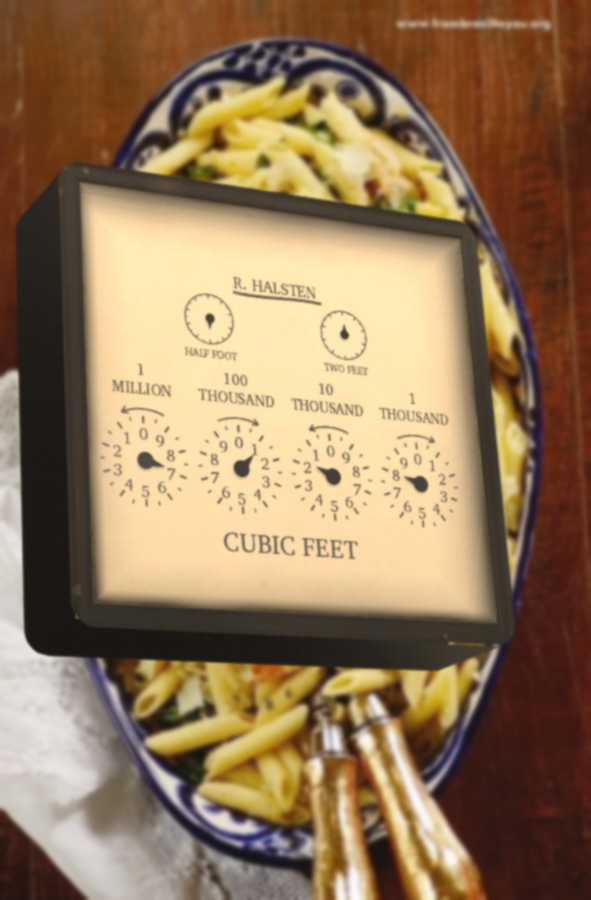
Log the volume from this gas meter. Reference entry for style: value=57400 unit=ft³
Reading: value=711800 unit=ft³
